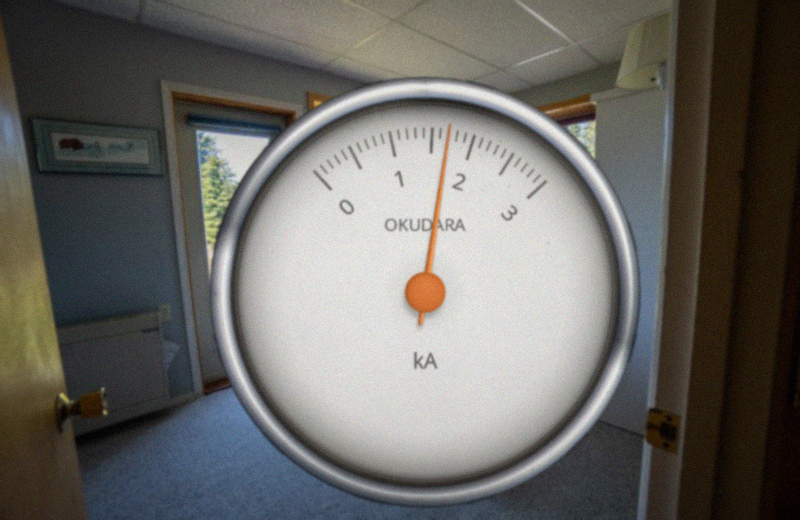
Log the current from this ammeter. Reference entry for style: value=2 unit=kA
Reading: value=1.7 unit=kA
